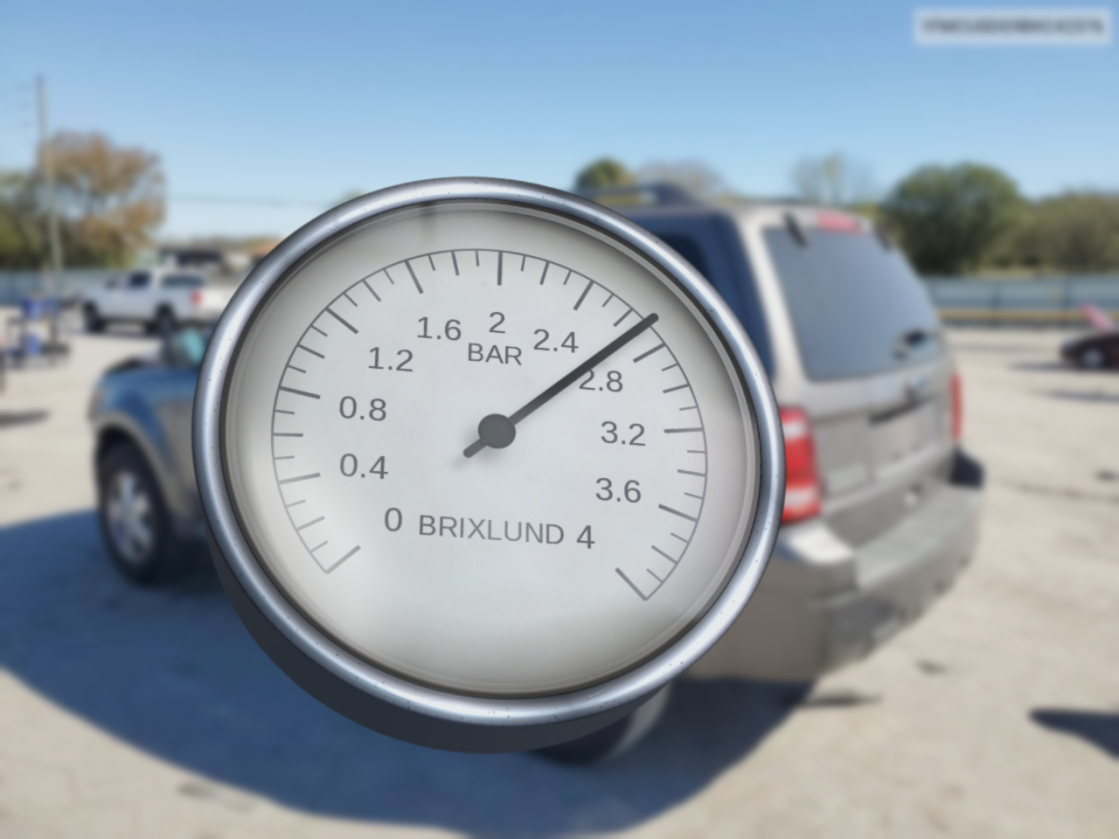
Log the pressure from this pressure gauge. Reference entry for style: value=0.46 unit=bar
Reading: value=2.7 unit=bar
